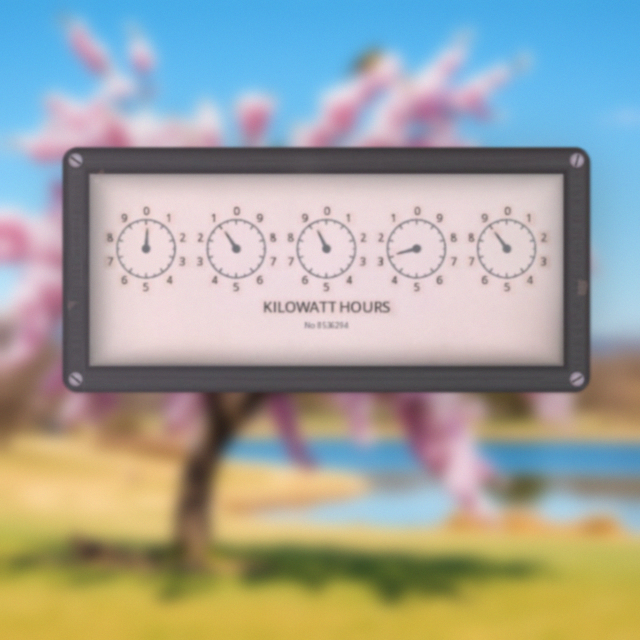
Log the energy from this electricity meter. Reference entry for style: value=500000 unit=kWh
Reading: value=929 unit=kWh
